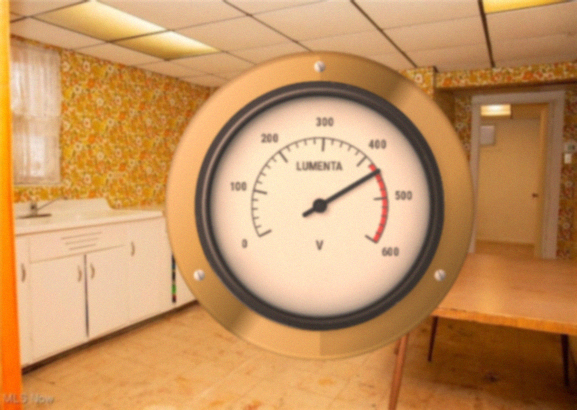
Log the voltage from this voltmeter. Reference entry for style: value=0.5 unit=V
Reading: value=440 unit=V
